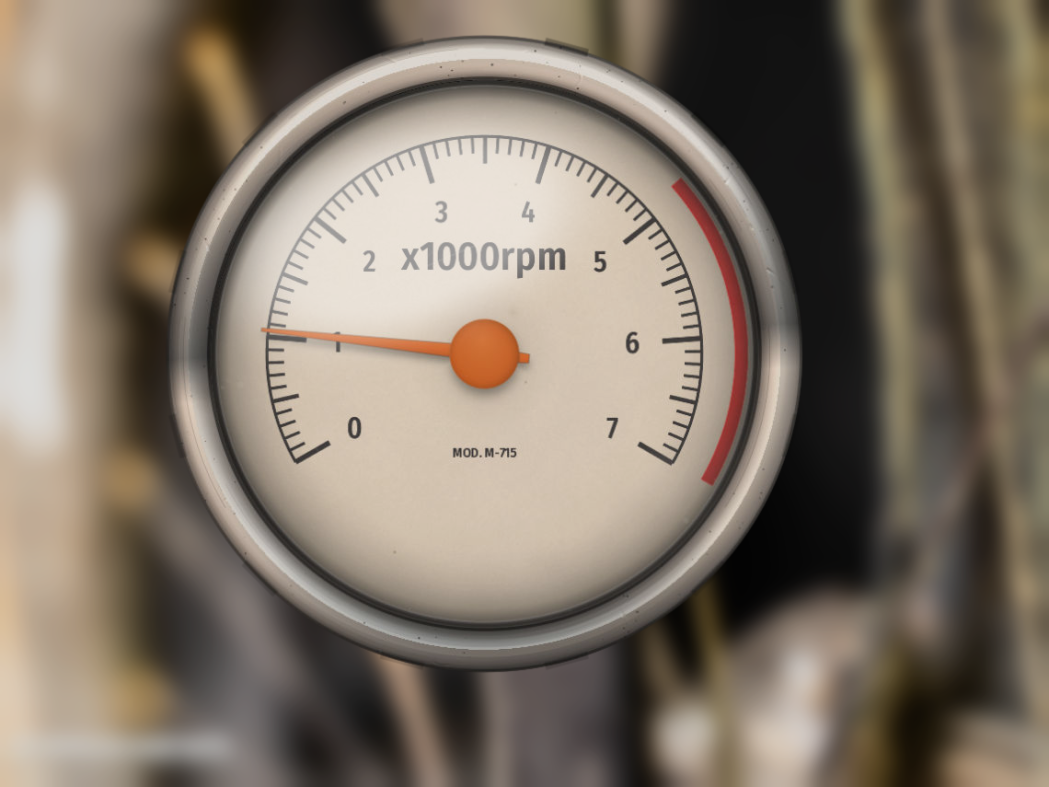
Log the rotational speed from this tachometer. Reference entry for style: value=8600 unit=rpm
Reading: value=1050 unit=rpm
